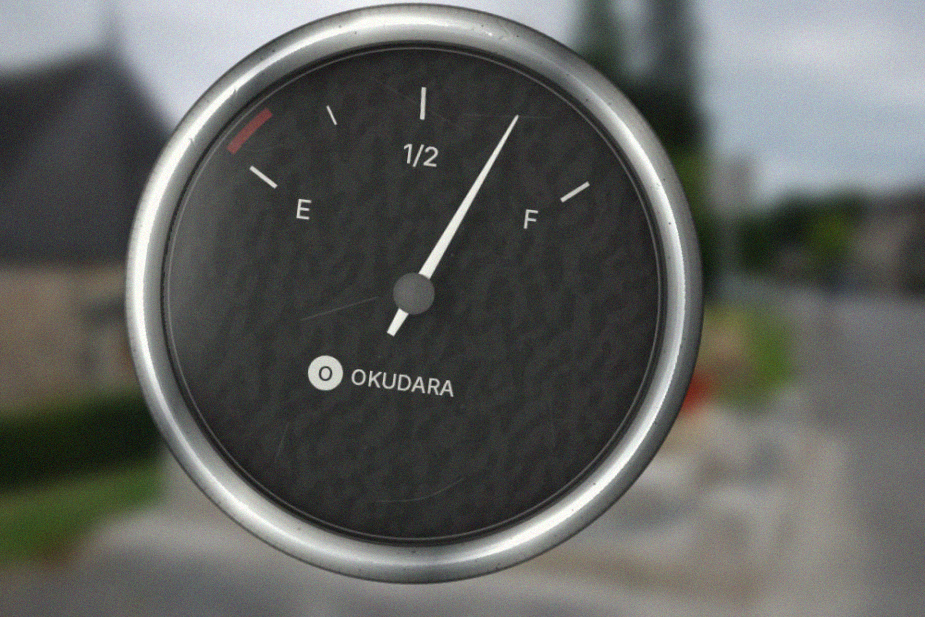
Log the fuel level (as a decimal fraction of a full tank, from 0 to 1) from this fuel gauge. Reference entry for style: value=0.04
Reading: value=0.75
